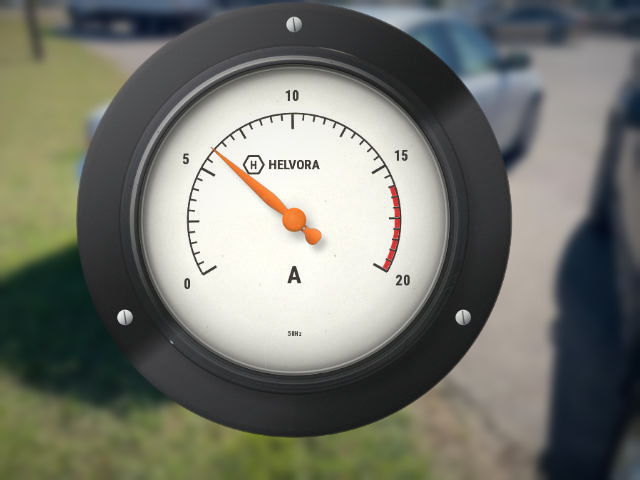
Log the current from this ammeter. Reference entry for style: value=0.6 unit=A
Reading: value=6 unit=A
